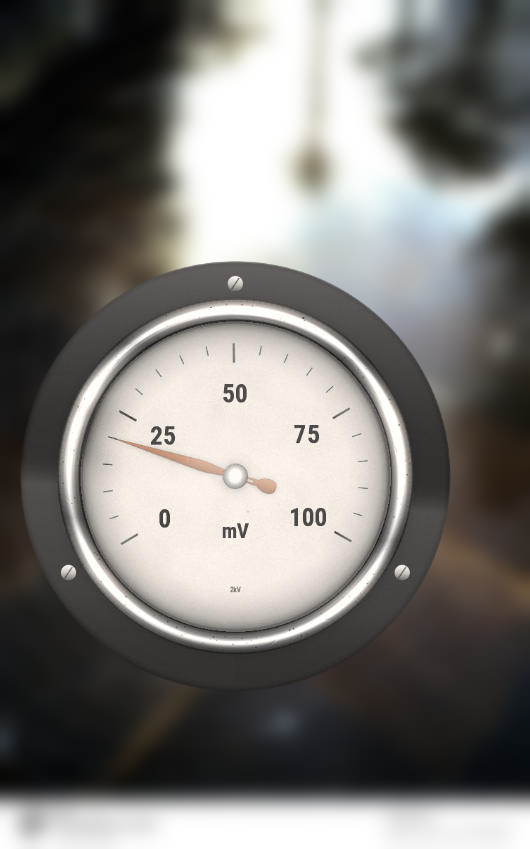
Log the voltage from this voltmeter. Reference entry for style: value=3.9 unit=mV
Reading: value=20 unit=mV
